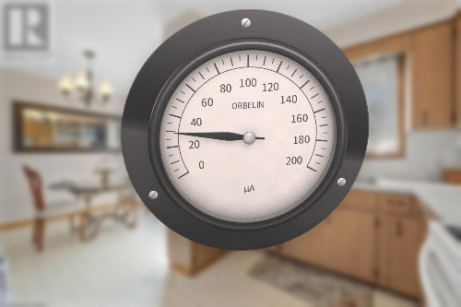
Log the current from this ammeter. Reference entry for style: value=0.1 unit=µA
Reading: value=30 unit=µA
